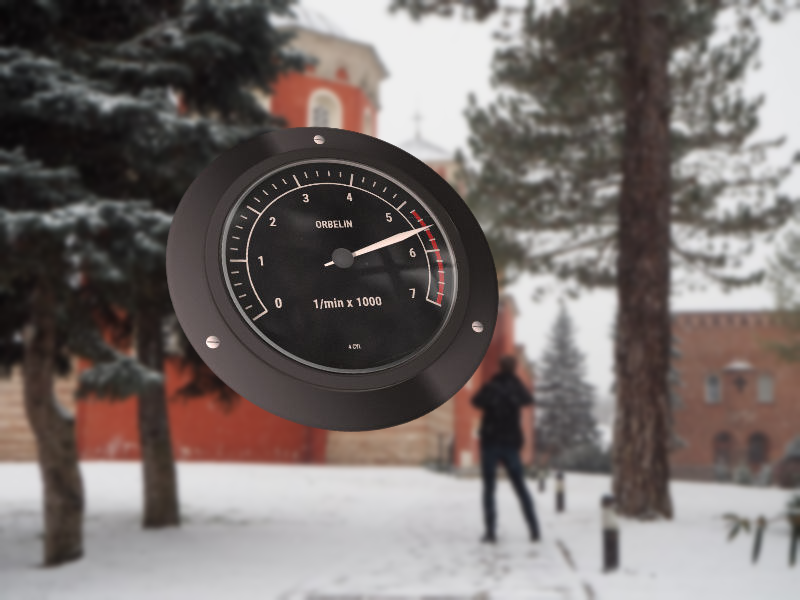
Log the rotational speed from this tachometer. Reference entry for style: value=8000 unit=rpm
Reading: value=5600 unit=rpm
